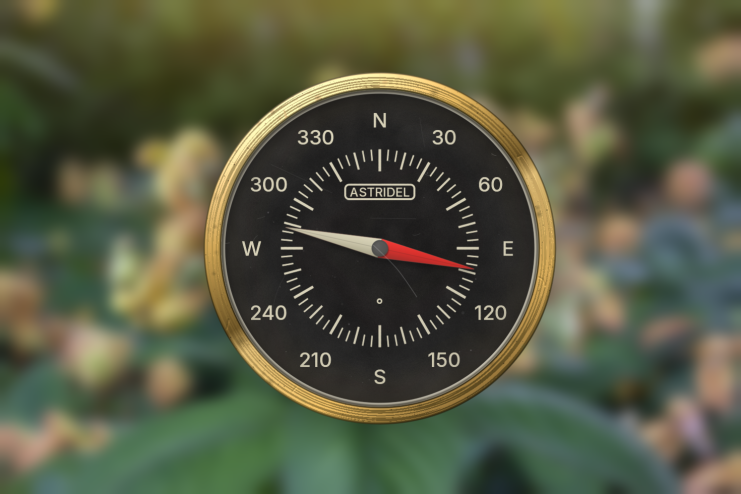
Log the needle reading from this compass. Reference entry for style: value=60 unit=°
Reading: value=102.5 unit=°
